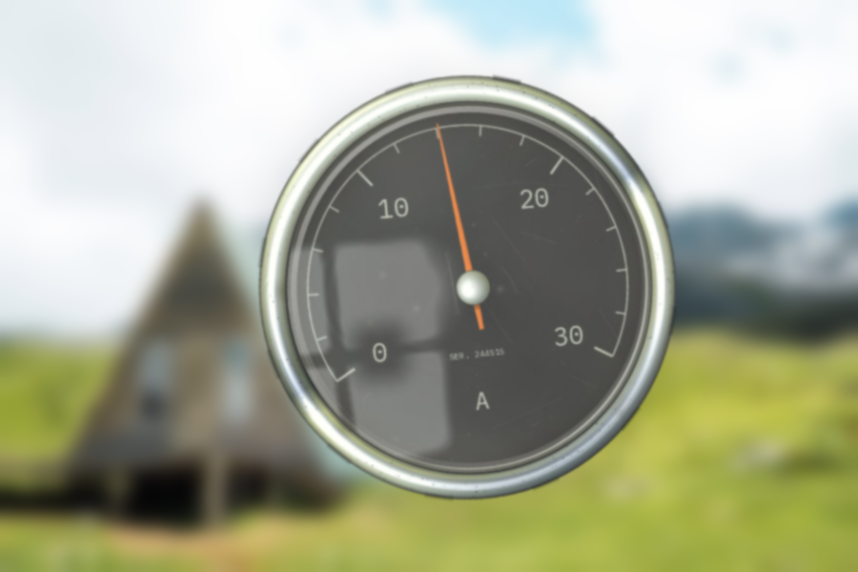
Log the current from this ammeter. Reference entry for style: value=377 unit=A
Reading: value=14 unit=A
